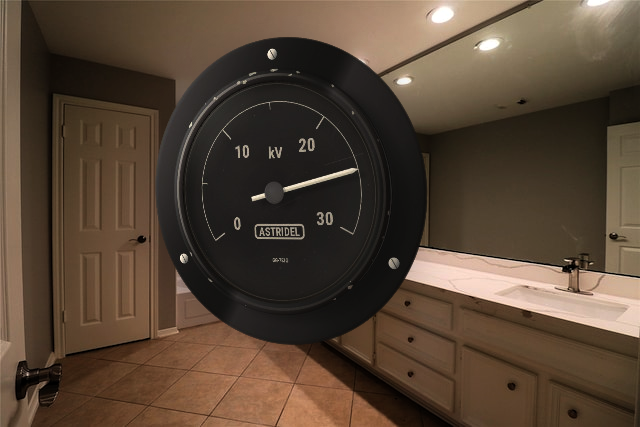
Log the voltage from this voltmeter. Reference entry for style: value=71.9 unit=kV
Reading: value=25 unit=kV
